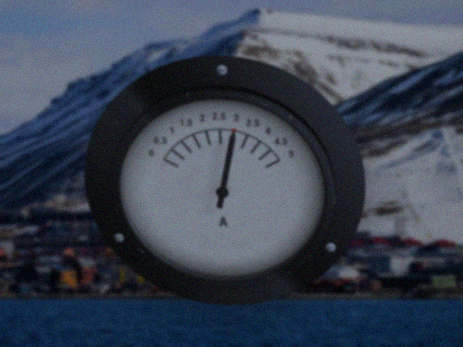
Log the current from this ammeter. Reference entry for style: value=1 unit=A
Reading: value=3 unit=A
